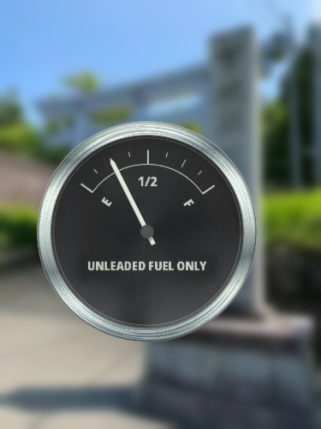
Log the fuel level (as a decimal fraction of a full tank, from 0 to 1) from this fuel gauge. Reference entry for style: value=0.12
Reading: value=0.25
